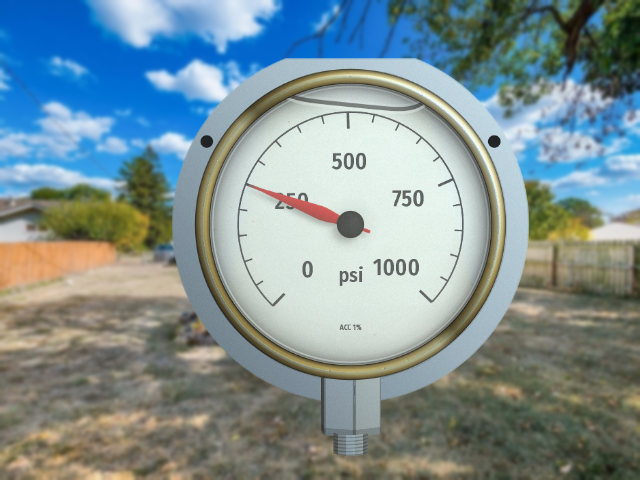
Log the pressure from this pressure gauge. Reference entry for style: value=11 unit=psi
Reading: value=250 unit=psi
